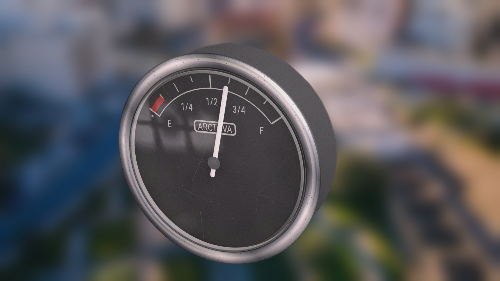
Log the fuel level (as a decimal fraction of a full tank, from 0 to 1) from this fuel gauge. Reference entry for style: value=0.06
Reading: value=0.625
